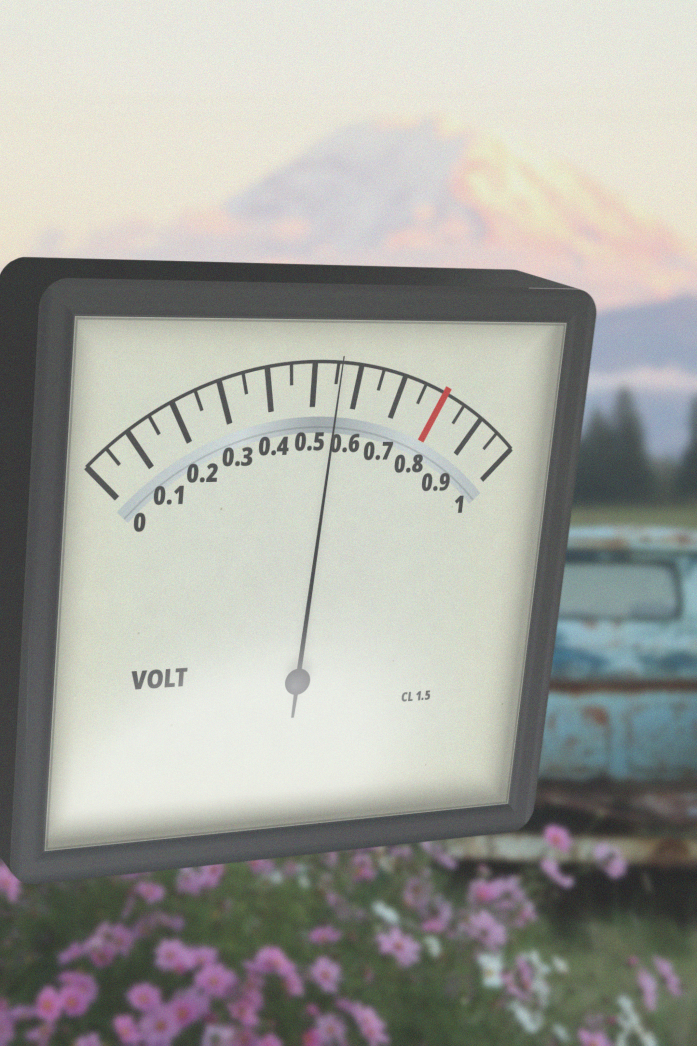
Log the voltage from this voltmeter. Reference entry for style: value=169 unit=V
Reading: value=0.55 unit=V
